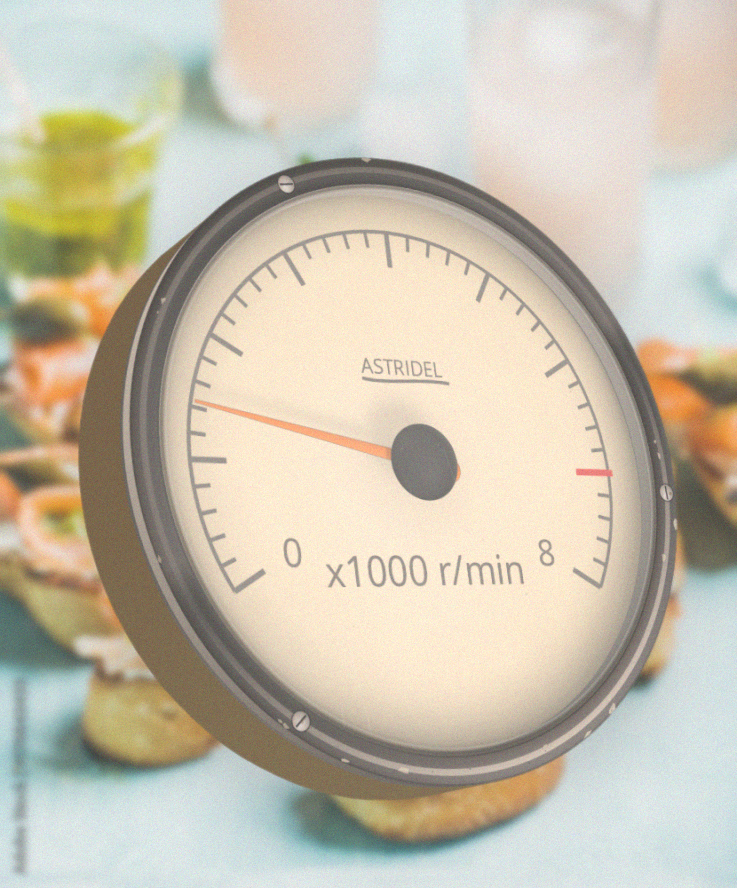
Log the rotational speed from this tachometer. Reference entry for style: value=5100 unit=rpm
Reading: value=1400 unit=rpm
